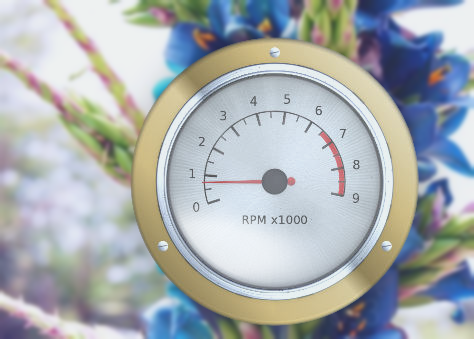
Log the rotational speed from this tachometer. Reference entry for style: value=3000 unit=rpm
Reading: value=750 unit=rpm
